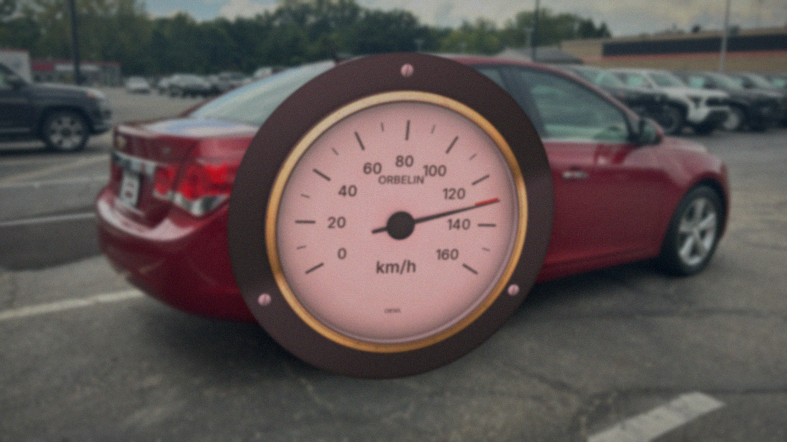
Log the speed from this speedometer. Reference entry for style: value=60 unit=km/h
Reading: value=130 unit=km/h
